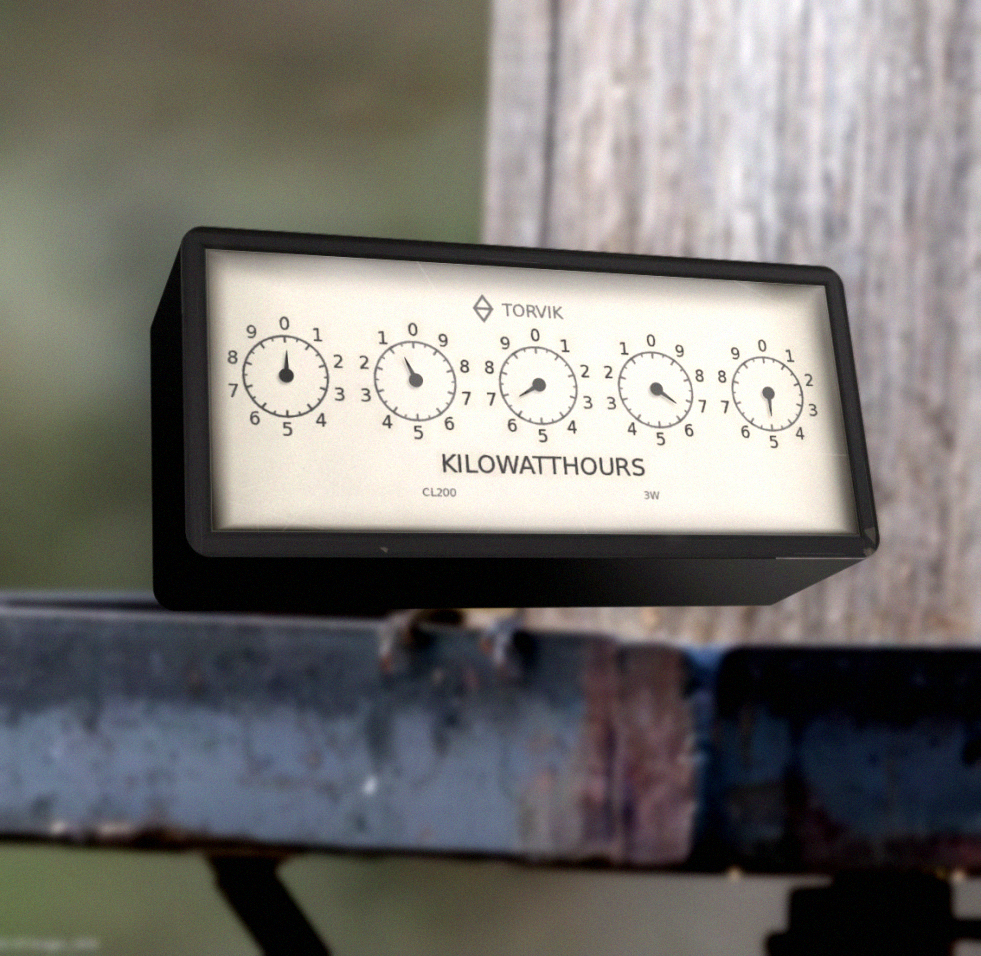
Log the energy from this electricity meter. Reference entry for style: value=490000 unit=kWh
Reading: value=665 unit=kWh
